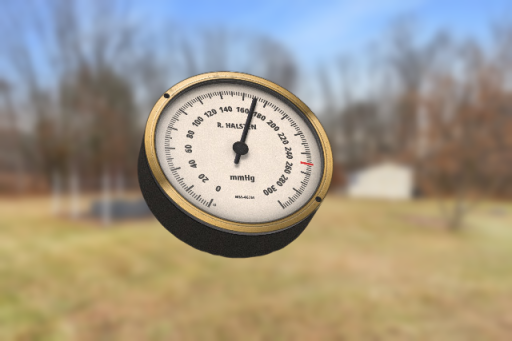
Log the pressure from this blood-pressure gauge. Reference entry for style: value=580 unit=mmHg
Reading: value=170 unit=mmHg
